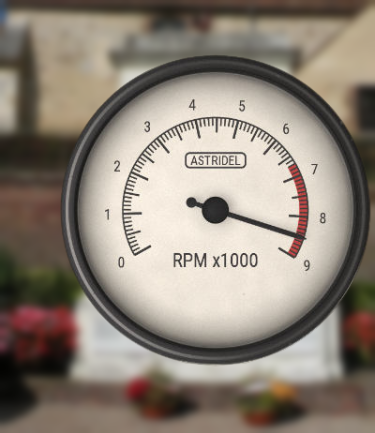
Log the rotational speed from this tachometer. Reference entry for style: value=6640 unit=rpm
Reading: value=8500 unit=rpm
